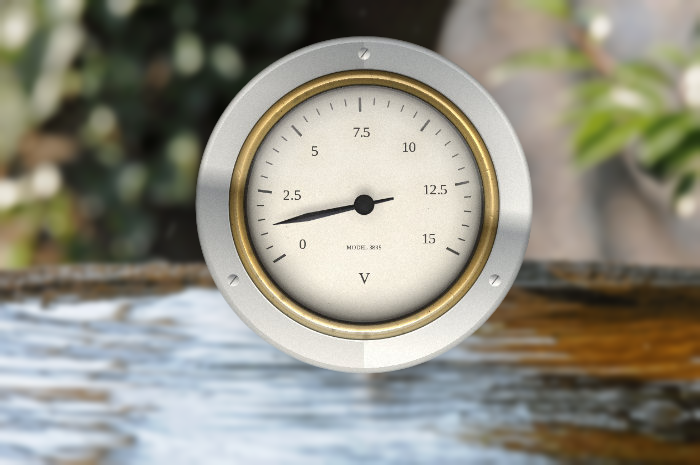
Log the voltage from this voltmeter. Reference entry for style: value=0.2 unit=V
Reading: value=1.25 unit=V
